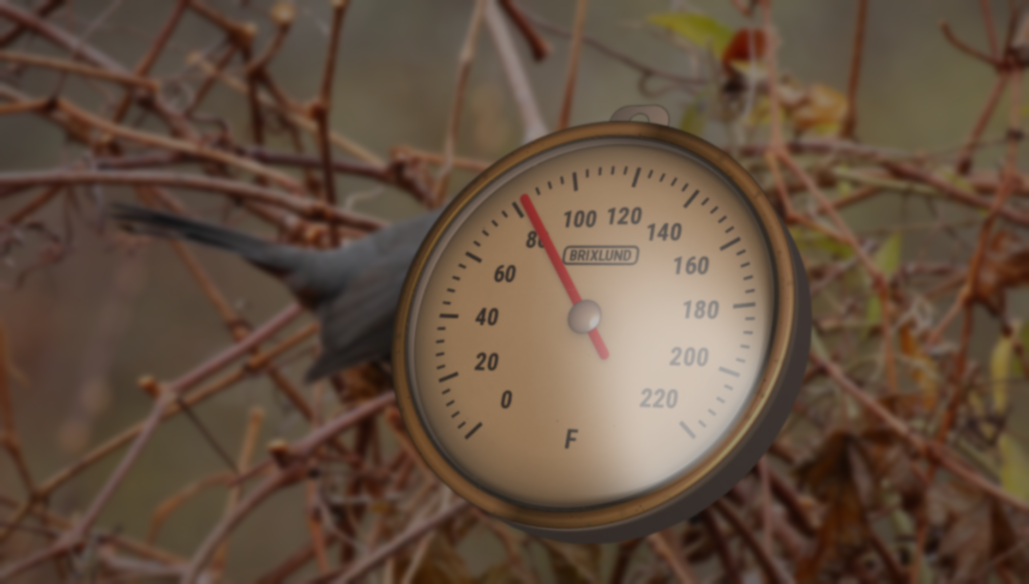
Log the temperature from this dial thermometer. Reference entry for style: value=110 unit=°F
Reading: value=84 unit=°F
